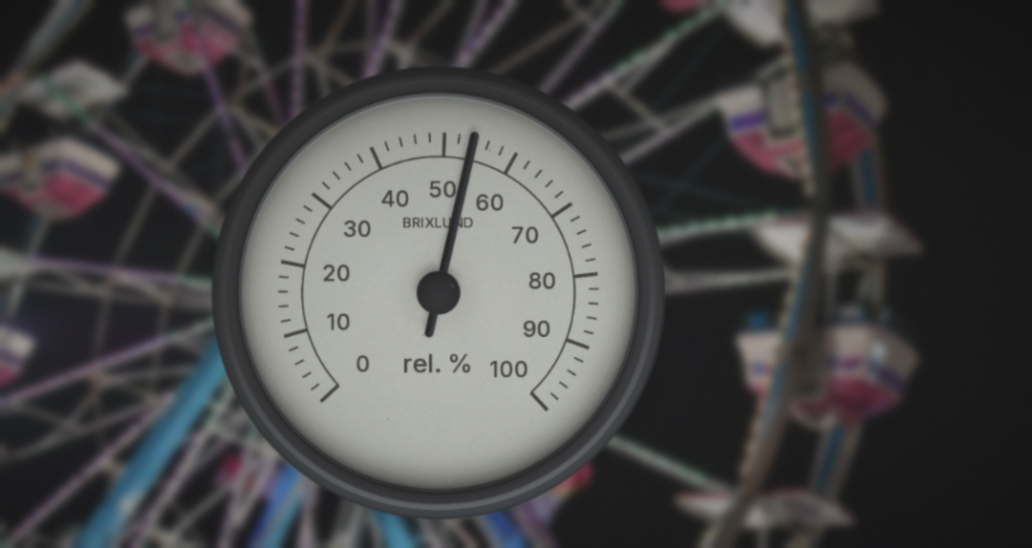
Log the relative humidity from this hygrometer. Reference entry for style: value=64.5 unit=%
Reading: value=54 unit=%
